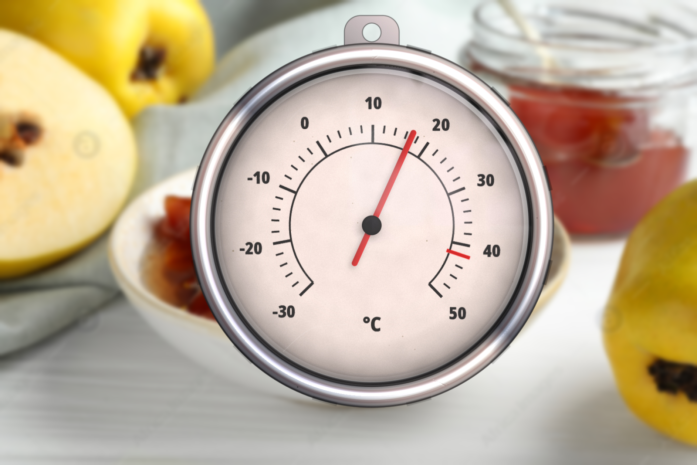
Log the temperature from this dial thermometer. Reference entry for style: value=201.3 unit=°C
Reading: value=17 unit=°C
